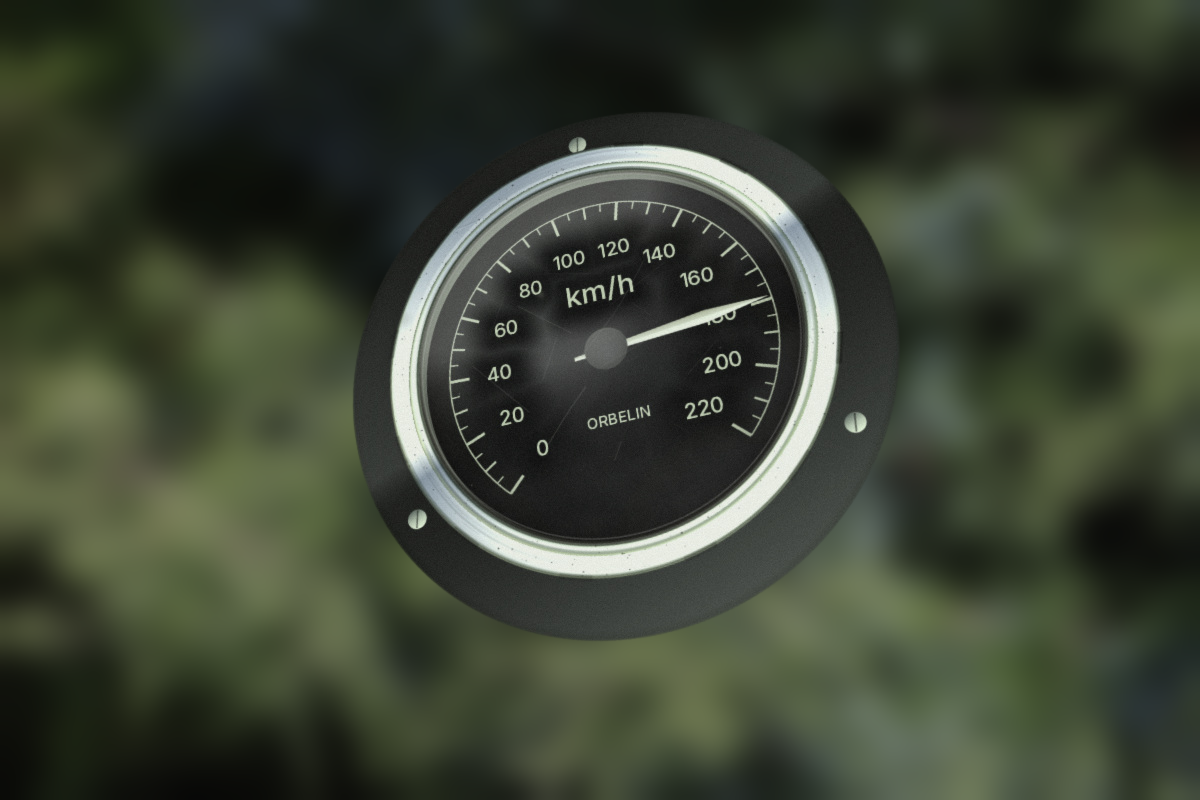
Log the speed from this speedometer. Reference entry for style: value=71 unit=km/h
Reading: value=180 unit=km/h
